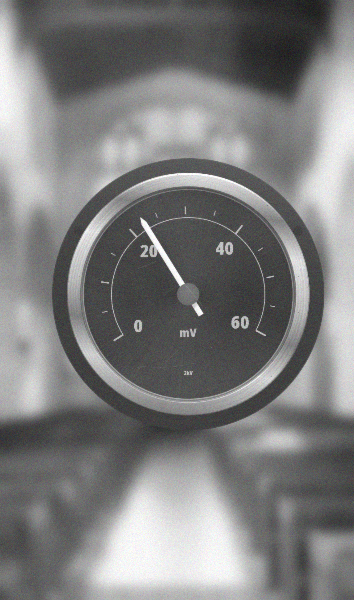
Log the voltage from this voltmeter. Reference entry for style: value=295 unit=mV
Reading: value=22.5 unit=mV
